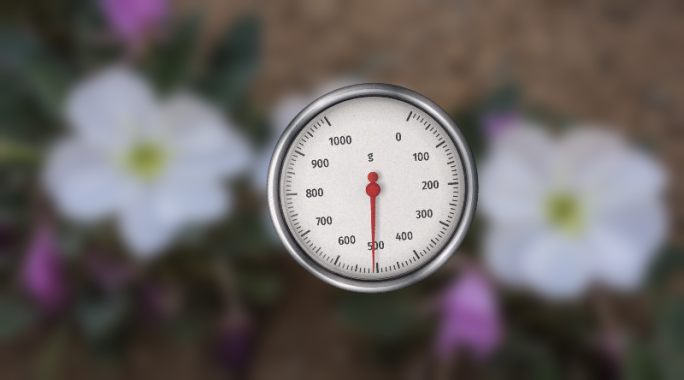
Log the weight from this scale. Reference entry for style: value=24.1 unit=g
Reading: value=510 unit=g
